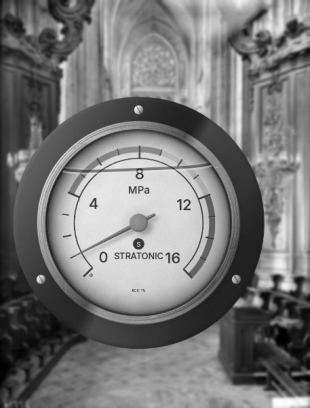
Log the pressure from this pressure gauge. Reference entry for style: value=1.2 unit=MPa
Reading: value=1 unit=MPa
